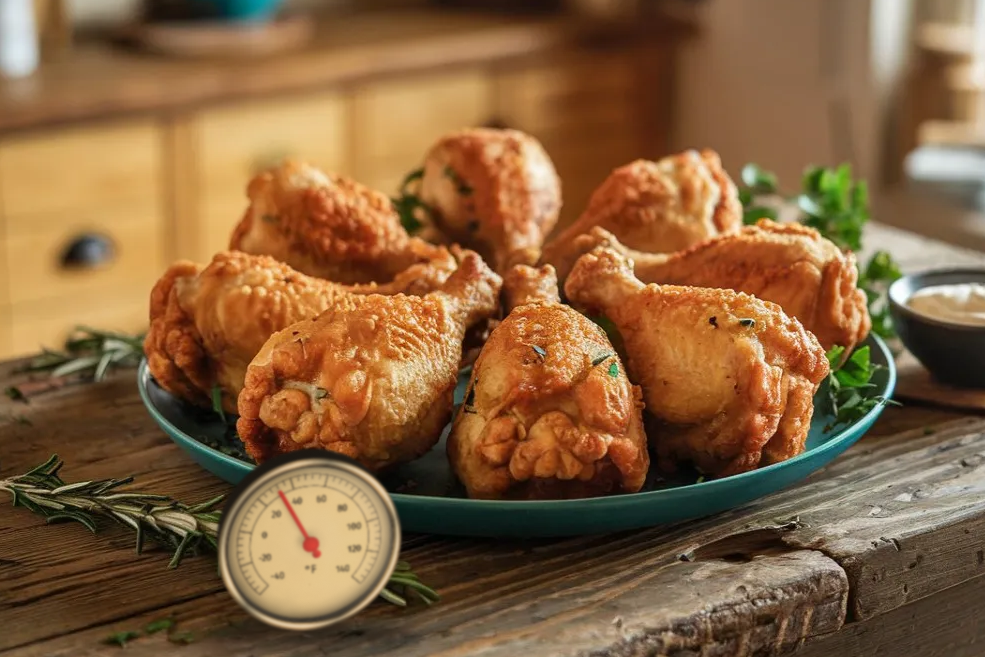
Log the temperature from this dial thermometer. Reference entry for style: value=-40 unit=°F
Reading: value=32 unit=°F
